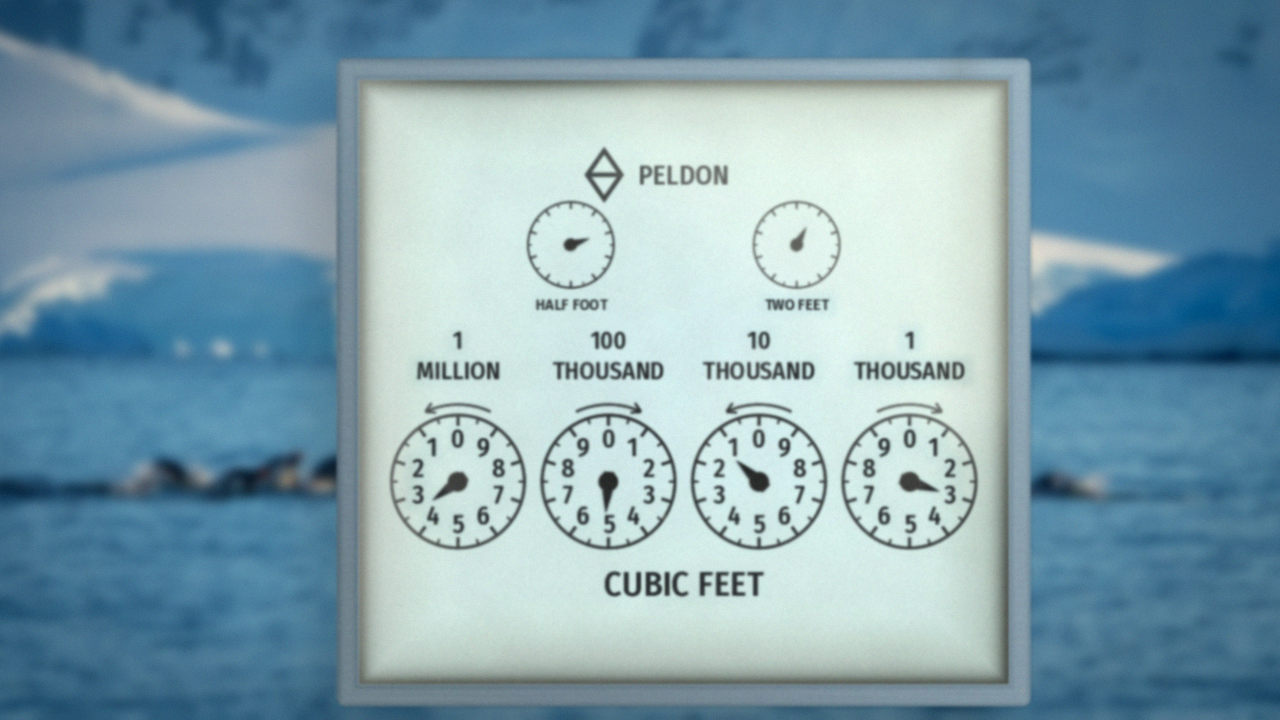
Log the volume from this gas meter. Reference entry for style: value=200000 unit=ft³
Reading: value=351300 unit=ft³
